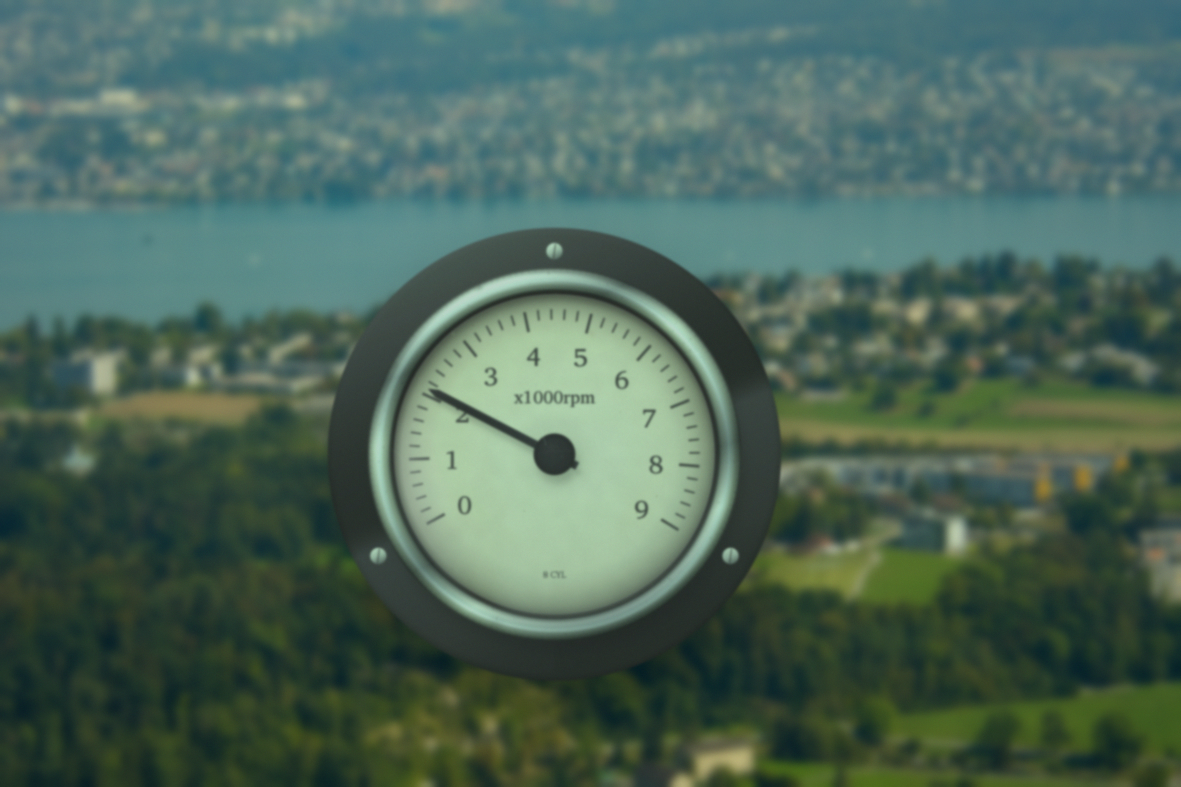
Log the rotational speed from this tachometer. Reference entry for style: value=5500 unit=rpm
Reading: value=2100 unit=rpm
